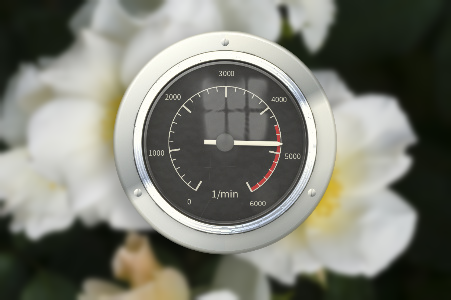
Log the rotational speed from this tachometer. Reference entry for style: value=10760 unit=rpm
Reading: value=4800 unit=rpm
